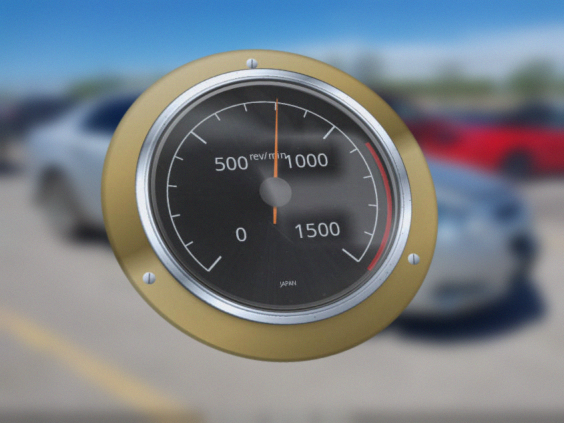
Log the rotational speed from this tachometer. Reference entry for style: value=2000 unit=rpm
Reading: value=800 unit=rpm
